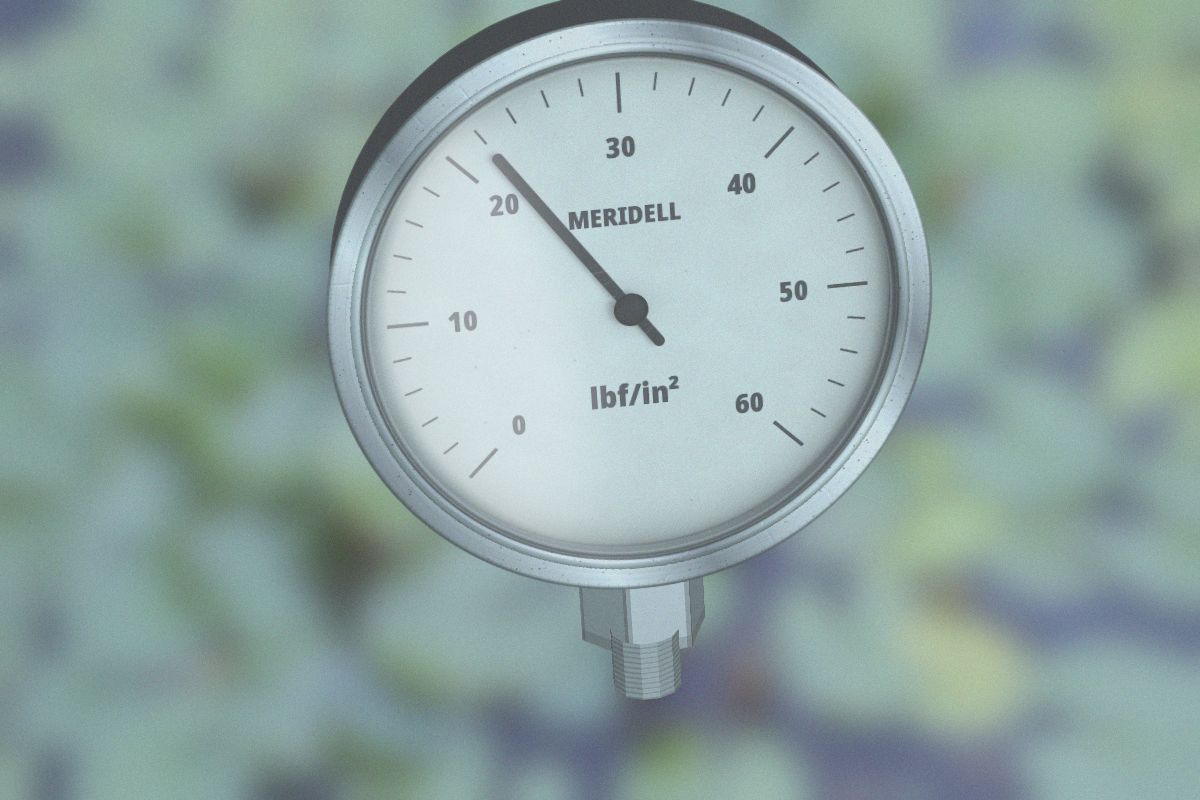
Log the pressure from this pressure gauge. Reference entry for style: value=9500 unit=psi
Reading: value=22 unit=psi
